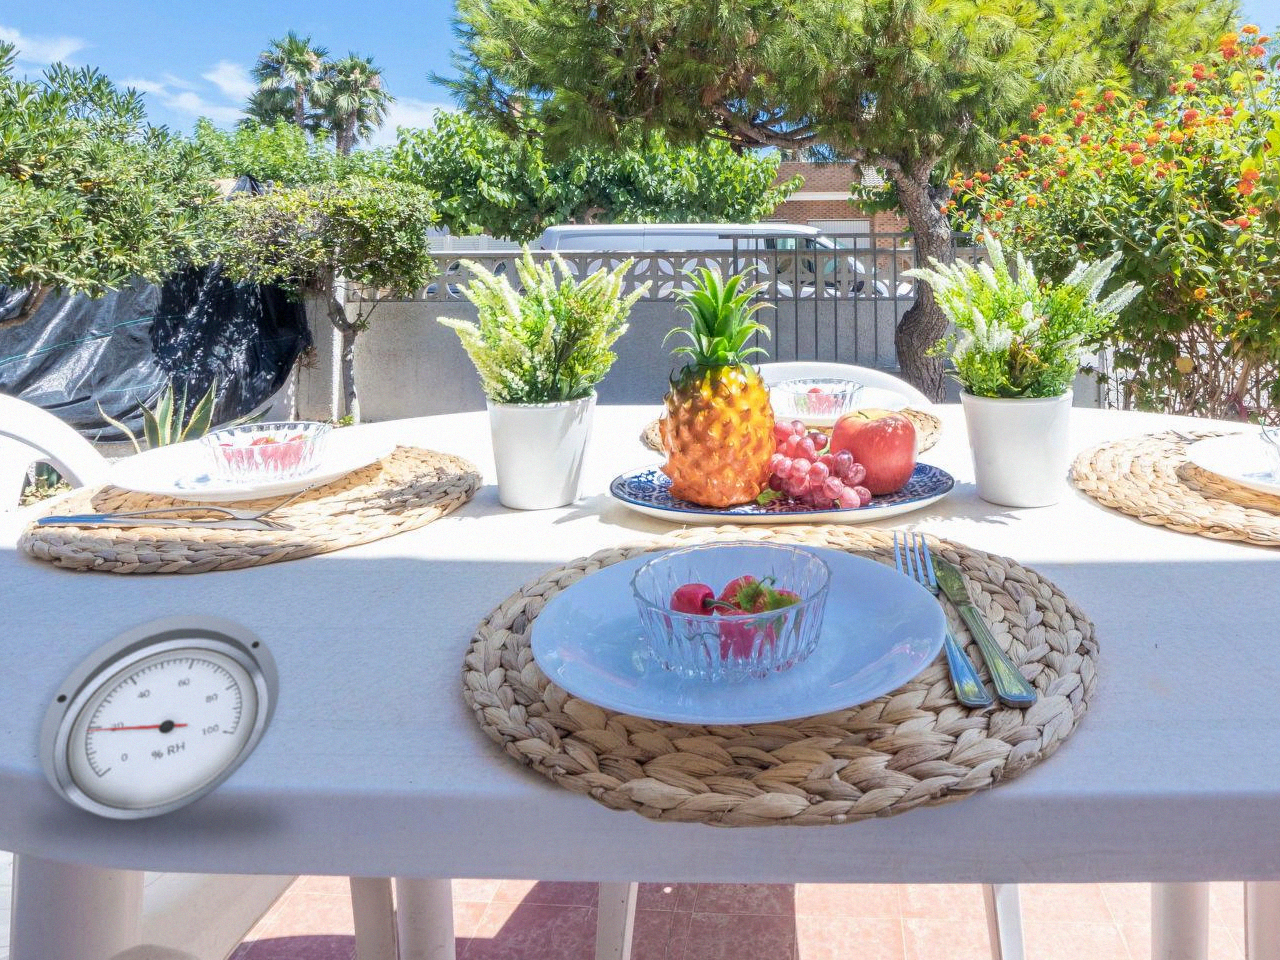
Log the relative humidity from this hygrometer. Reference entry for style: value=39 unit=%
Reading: value=20 unit=%
